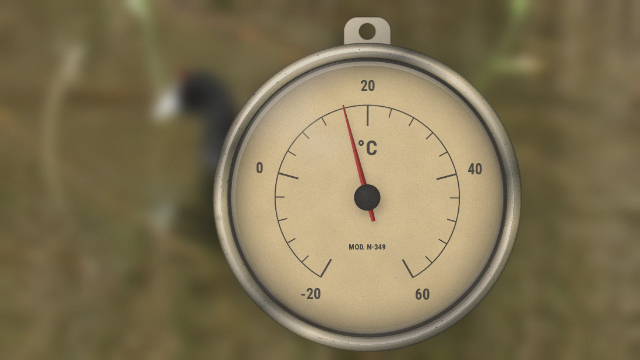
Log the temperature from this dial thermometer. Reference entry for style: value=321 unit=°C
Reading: value=16 unit=°C
